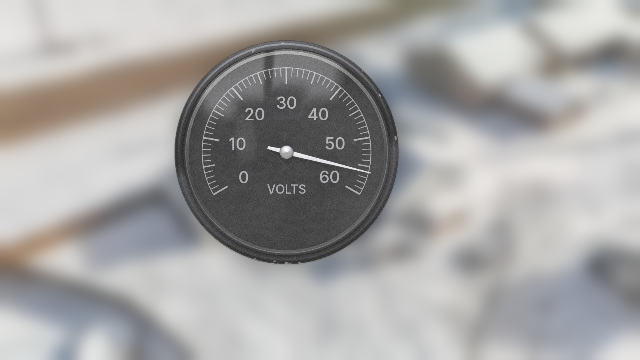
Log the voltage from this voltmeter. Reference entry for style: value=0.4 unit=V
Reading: value=56 unit=V
